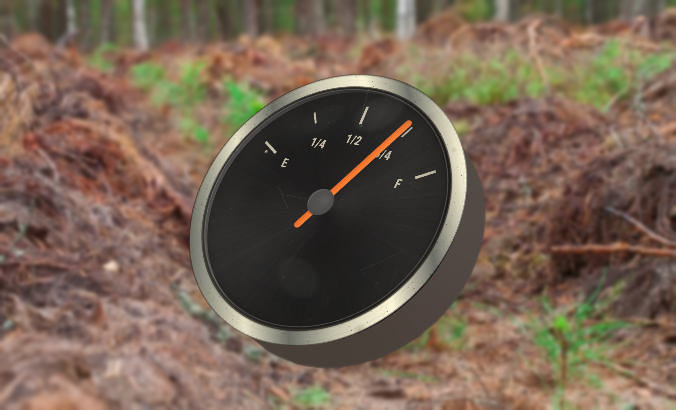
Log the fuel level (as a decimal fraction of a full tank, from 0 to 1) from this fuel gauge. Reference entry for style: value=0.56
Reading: value=0.75
